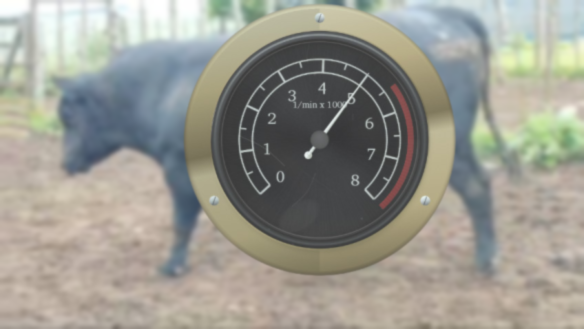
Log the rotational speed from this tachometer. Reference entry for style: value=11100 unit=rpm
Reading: value=5000 unit=rpm
